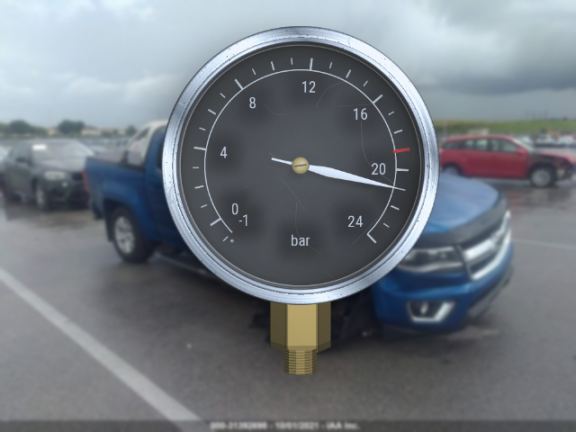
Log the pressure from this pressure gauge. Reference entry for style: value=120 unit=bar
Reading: value=21 unit=bar
